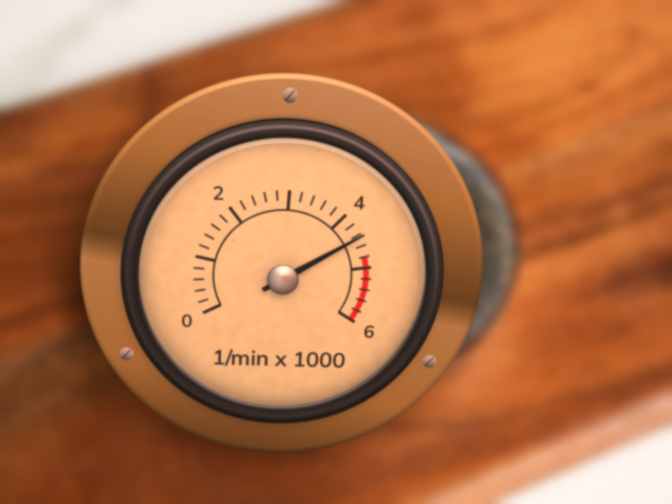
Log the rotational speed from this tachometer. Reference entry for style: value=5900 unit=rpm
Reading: value=4400 unit=rpm
